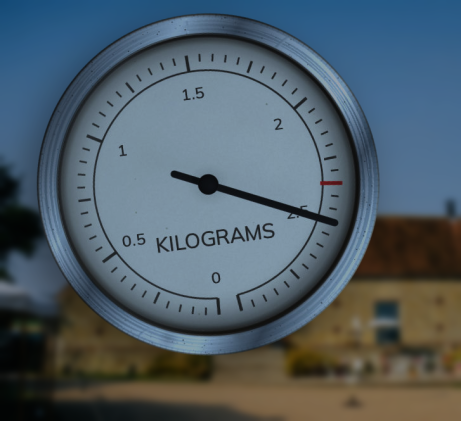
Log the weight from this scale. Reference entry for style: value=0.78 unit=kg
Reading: value=2.5 unit=kg
